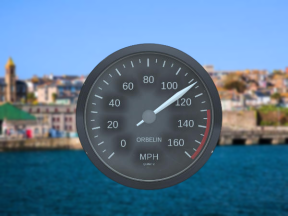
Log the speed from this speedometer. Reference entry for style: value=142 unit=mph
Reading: value=112.5 unit=mph
